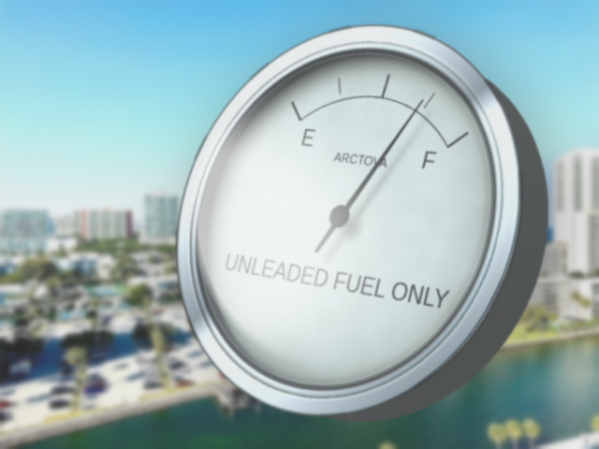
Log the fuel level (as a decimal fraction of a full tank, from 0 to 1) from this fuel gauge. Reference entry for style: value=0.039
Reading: value=0.75
